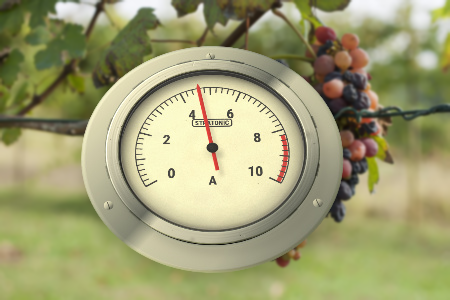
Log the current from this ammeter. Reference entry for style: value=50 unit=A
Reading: value=4.6 unit=A
